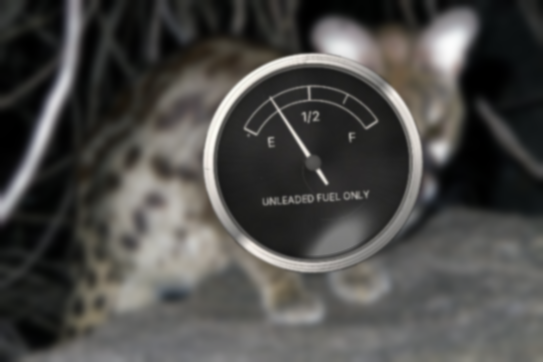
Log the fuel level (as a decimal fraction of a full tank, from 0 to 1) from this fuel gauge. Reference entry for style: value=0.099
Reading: value=0.25
